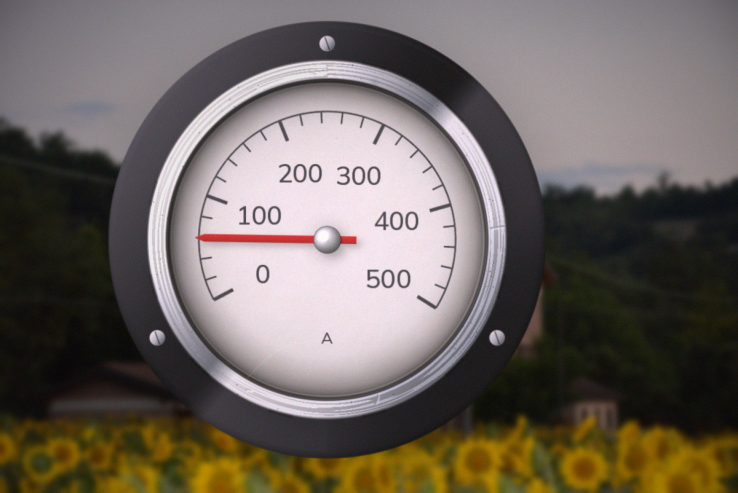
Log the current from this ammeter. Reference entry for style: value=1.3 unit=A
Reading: value=60 unit=A
